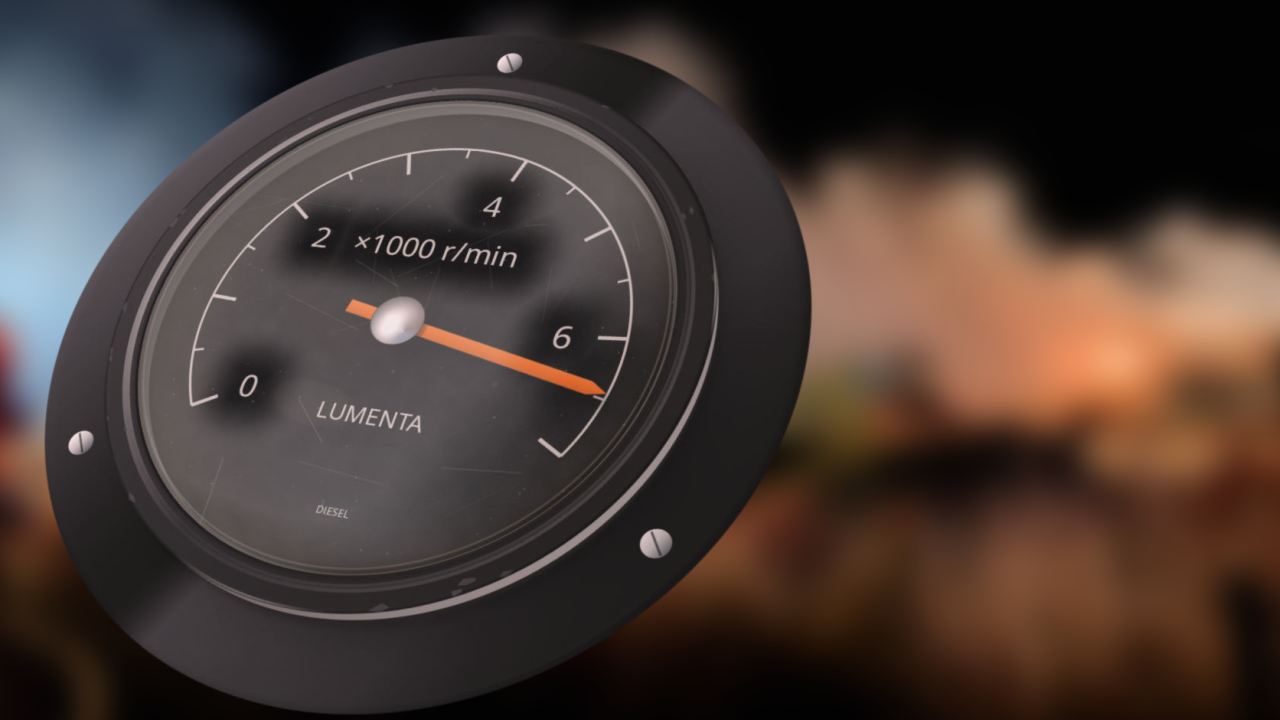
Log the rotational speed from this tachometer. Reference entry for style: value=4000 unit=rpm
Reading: value=6500 unit=rpm
